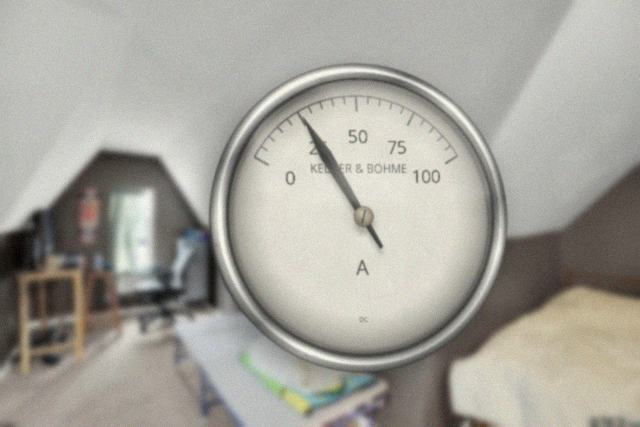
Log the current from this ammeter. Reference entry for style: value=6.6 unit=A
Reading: value=25 unit=A
